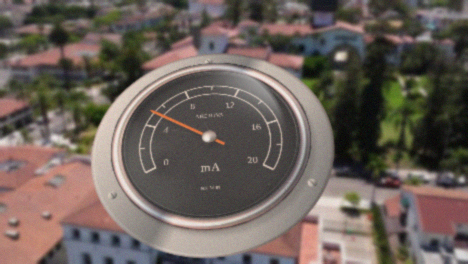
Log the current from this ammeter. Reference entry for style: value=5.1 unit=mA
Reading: value=5 unit=mA
